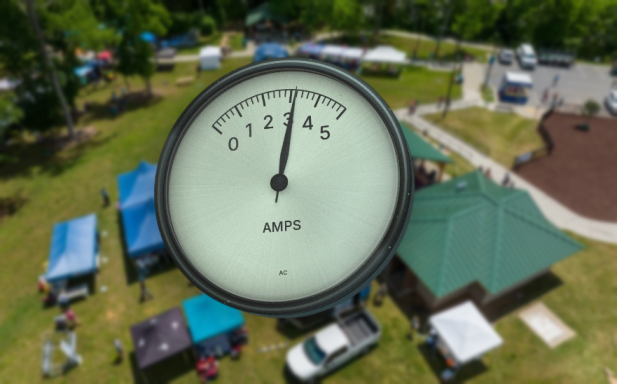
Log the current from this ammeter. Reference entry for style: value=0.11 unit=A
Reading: value=3.2 unit=A
